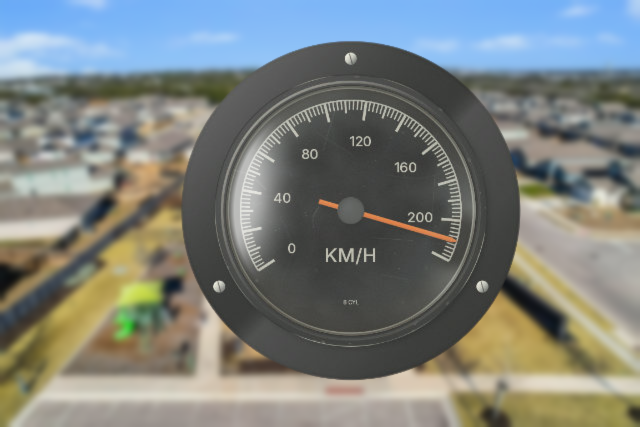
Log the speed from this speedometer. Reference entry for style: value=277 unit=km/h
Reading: value=210 unit=km/h
